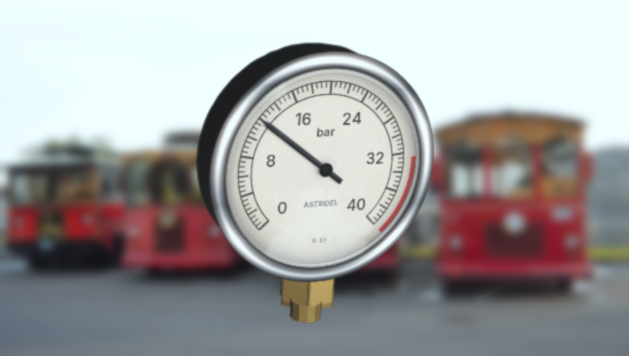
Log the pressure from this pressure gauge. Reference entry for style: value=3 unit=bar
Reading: value=12 unit=bar
